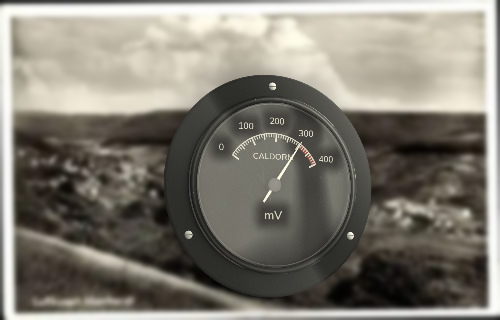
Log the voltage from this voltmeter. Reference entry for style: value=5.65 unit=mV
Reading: value=300 unit=mV
